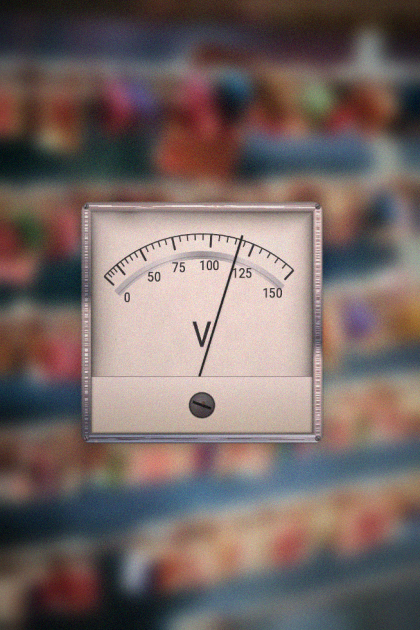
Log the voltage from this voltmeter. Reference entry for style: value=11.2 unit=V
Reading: value=117.5 unit=V
